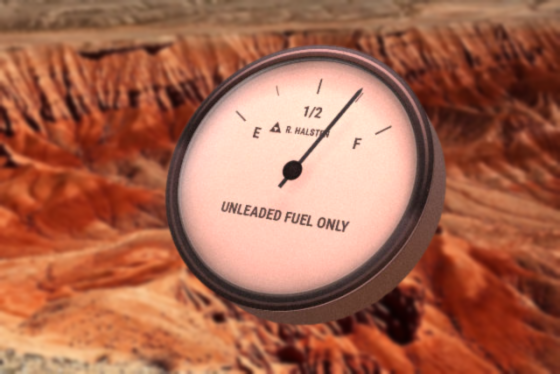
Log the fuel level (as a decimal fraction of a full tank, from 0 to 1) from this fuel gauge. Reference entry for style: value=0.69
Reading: value=0.75
